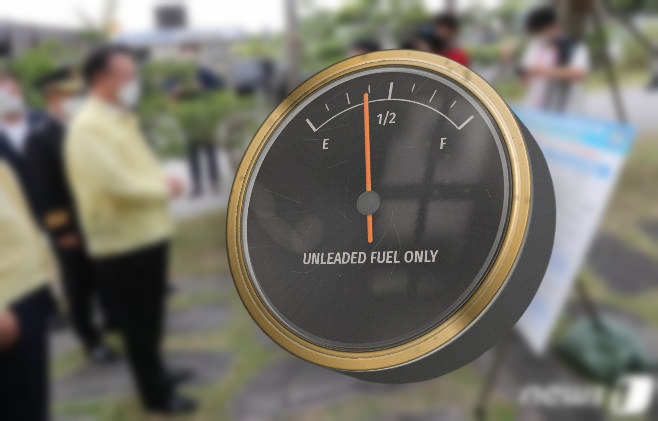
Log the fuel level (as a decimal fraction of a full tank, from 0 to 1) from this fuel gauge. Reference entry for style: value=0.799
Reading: value=0.375
